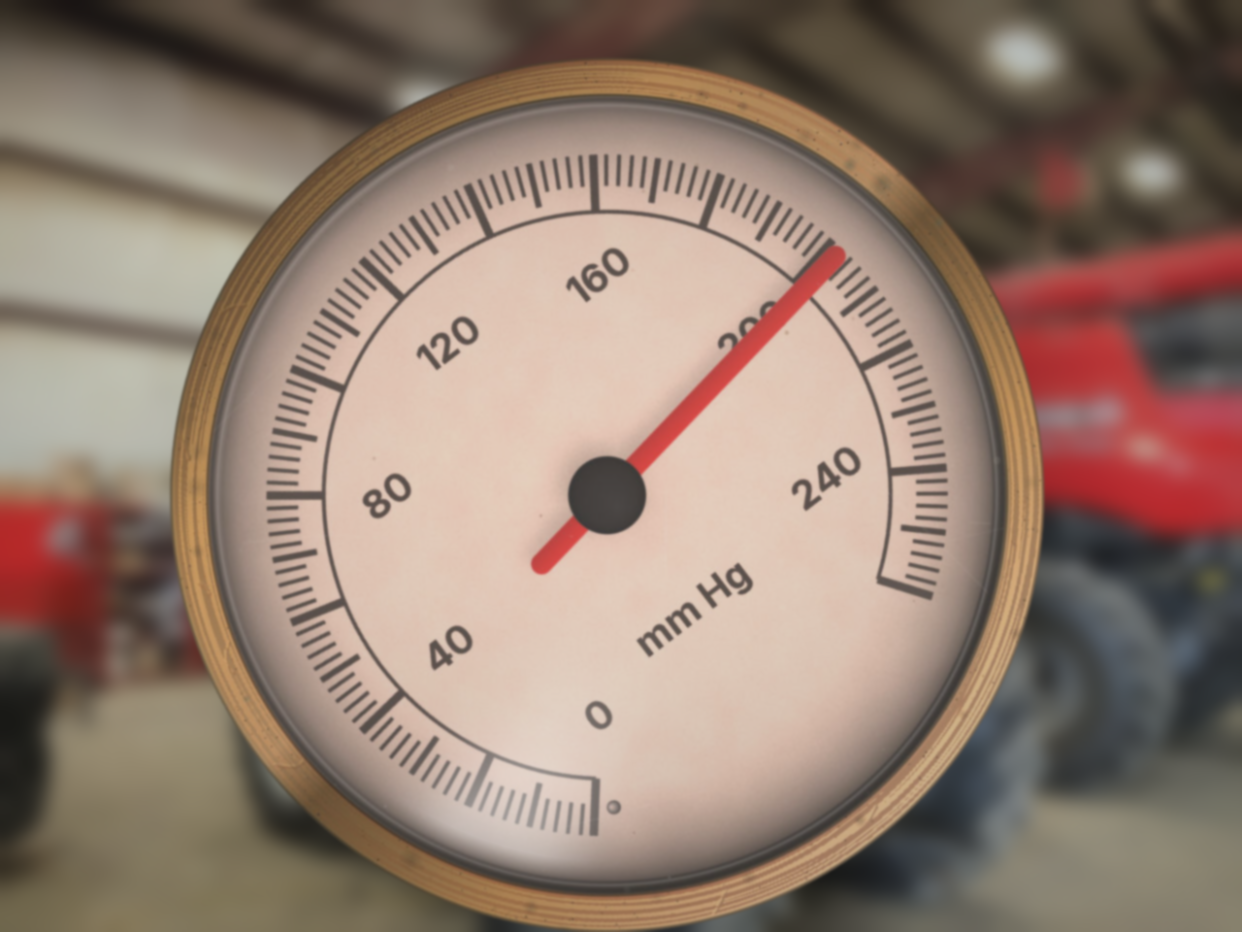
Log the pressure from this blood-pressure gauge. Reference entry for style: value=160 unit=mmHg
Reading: value=202 unit=mmHg
